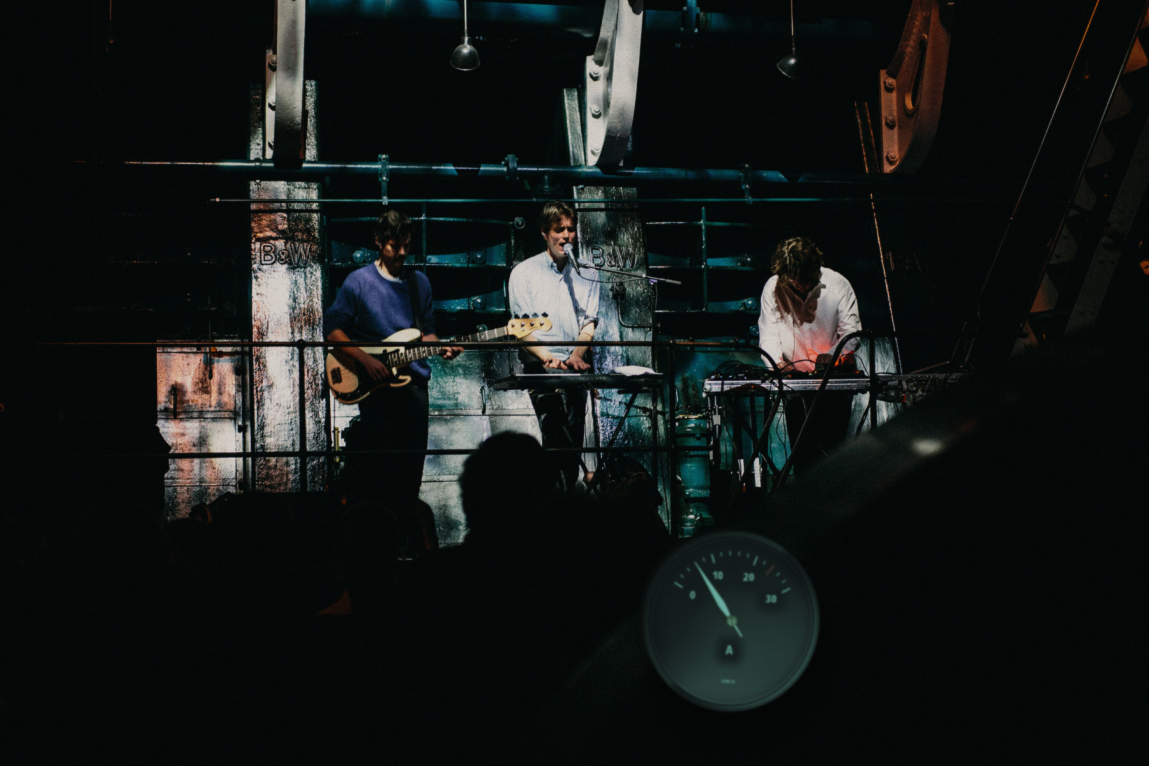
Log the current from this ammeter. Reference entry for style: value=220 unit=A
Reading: value=6 unit=A
